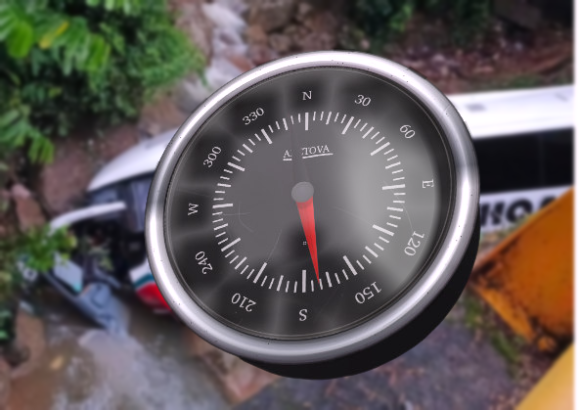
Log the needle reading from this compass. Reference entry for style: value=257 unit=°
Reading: value=170 unit=°
